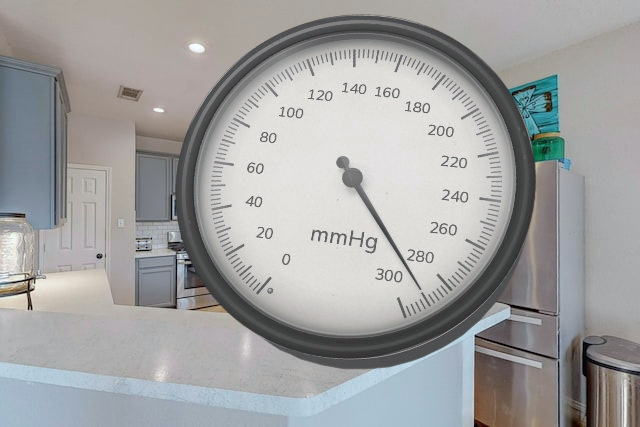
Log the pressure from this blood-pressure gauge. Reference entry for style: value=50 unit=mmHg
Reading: value=290 unit=mmHg
